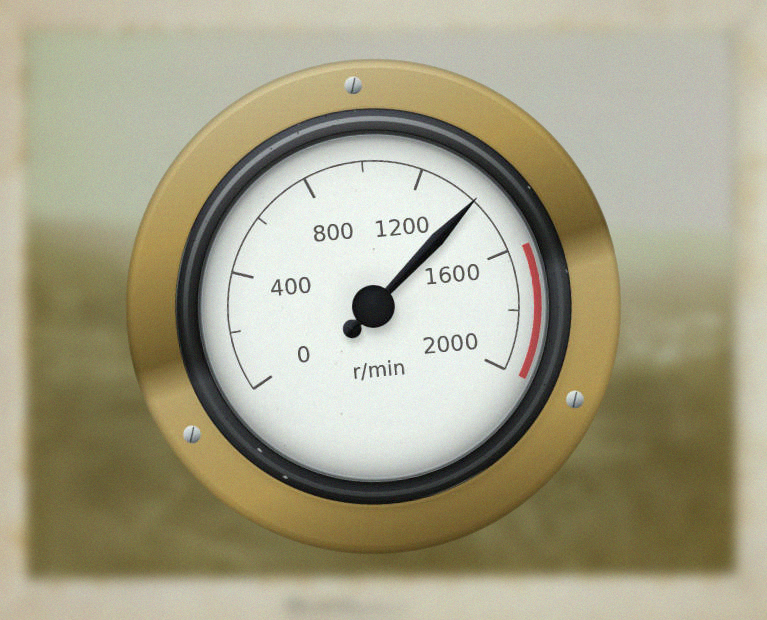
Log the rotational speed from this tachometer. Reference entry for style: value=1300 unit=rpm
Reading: value=1400 unit=rpm
